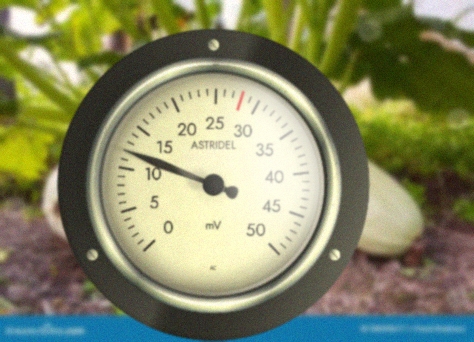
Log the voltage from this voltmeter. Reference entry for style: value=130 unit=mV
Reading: value=12 unit=mV
